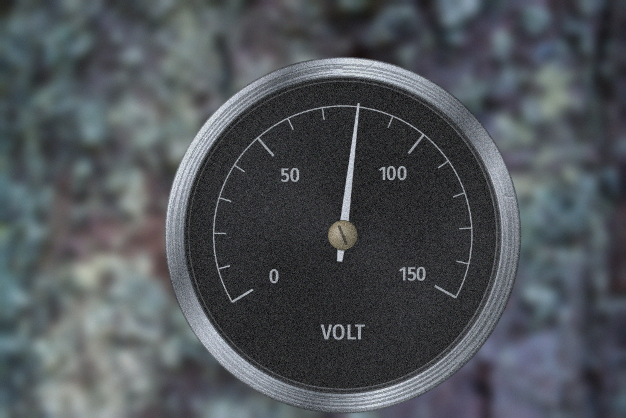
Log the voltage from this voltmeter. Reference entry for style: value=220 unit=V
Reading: value=80 unit=V
